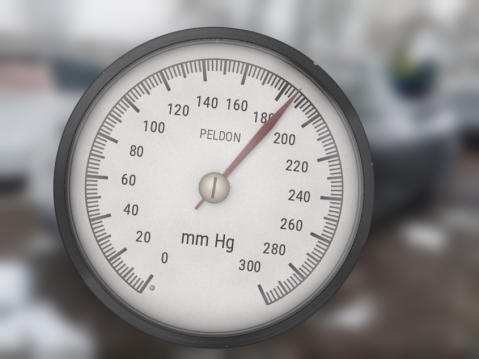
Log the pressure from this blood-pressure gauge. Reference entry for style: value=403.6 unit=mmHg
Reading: value=186 unit=mmHg
